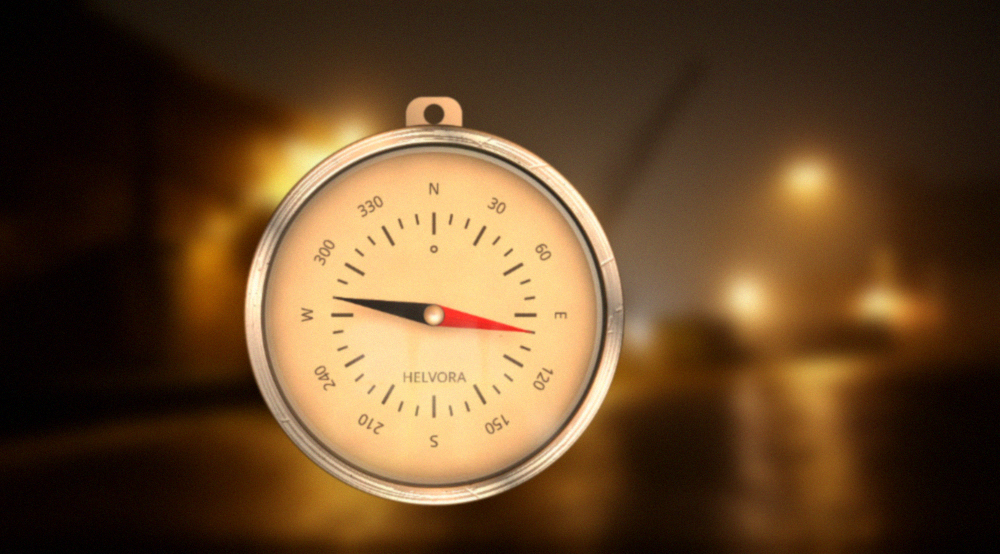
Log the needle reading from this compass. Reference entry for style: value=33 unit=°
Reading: value=100 unit=°
